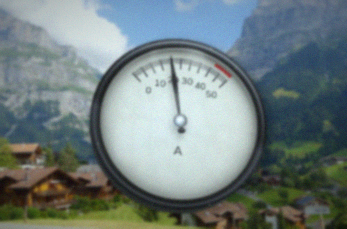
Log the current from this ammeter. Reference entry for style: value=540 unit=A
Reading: value=20 unit=A
